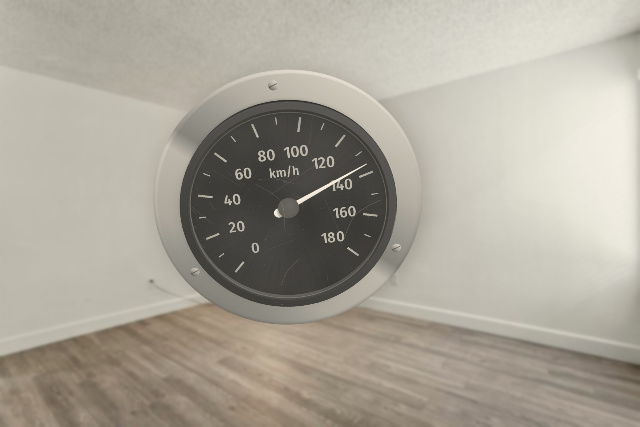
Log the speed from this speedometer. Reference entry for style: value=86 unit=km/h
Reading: value=135 unit=km/h
